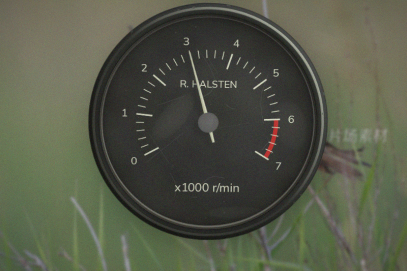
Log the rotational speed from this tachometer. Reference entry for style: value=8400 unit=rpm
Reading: value=3000 unit=rpm
